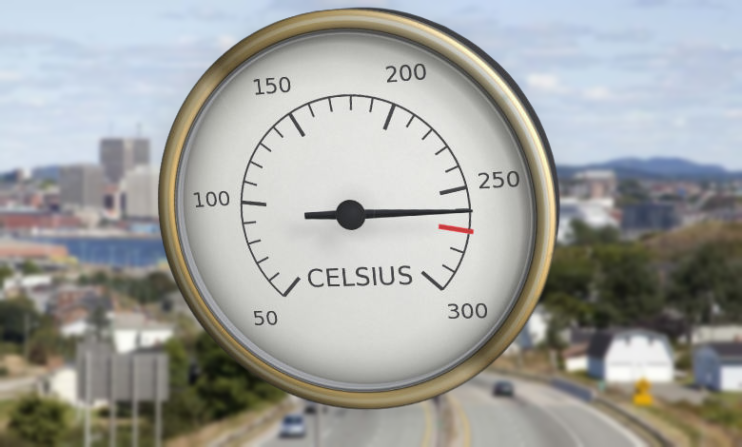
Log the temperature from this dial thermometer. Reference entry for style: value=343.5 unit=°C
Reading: value=260 unit=°C
